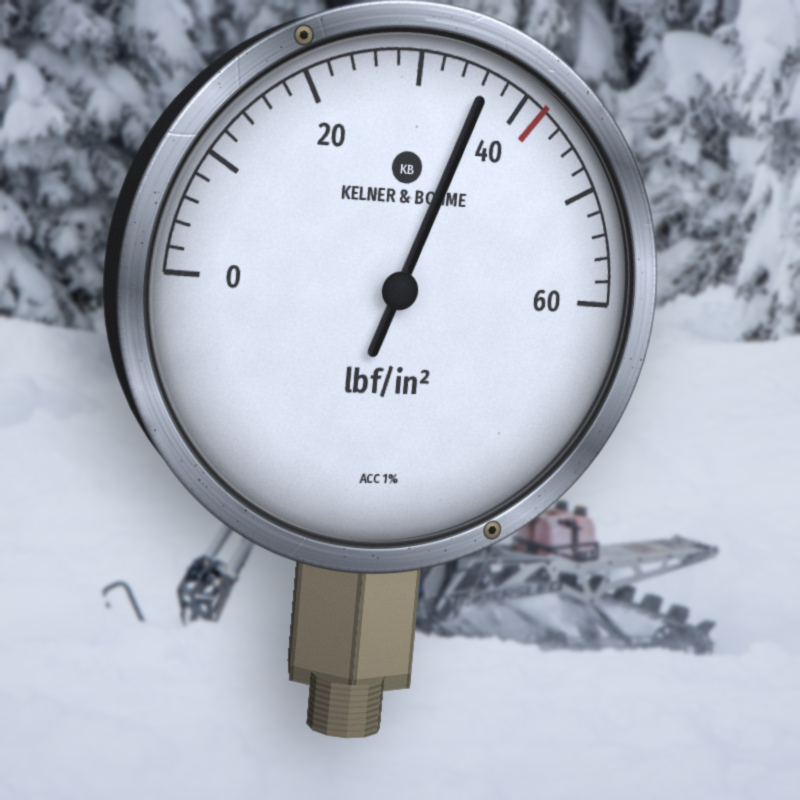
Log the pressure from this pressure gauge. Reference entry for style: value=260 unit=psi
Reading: value=36 unit=psi
